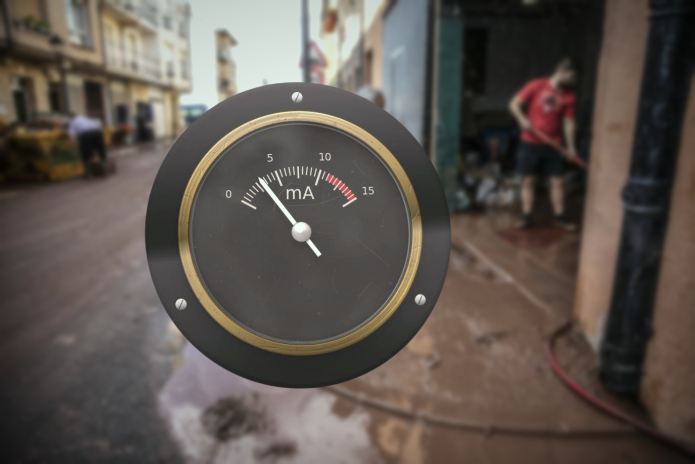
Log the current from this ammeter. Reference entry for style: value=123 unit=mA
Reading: value=3 unit=mA
